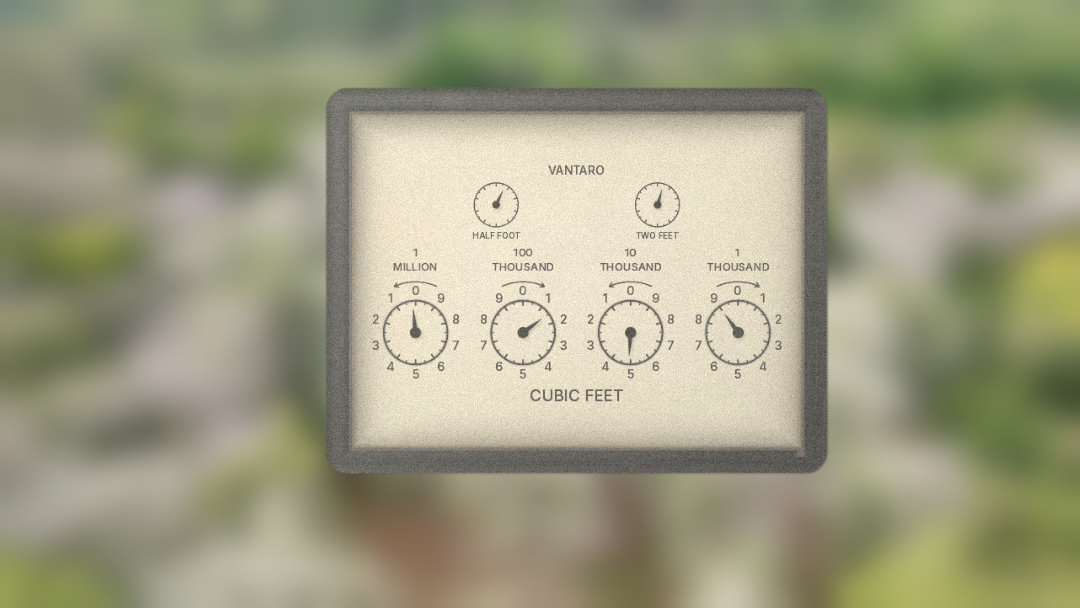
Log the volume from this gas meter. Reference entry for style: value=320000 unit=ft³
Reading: value=14900 unit=ft³
